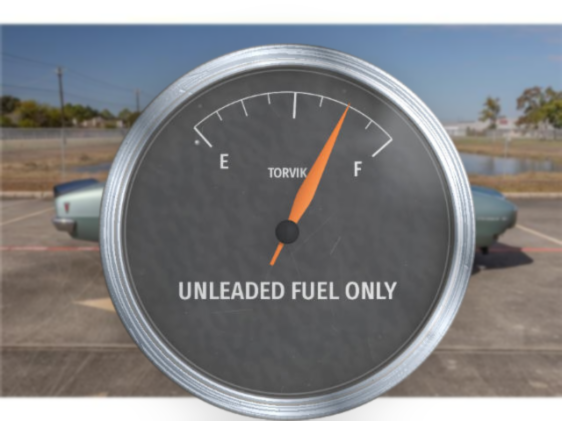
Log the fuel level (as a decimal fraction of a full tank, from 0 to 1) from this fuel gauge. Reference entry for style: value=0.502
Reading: value=0.75
